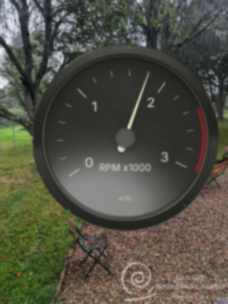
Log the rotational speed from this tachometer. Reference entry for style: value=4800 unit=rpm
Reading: value=1800 unit=rpm
